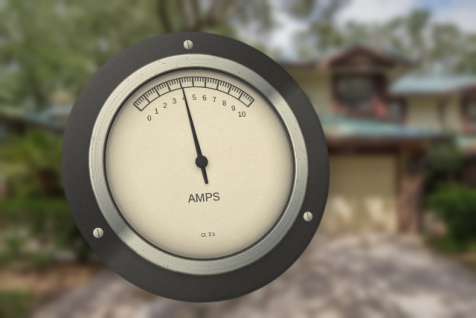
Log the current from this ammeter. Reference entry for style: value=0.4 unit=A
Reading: value=4 unit=A
